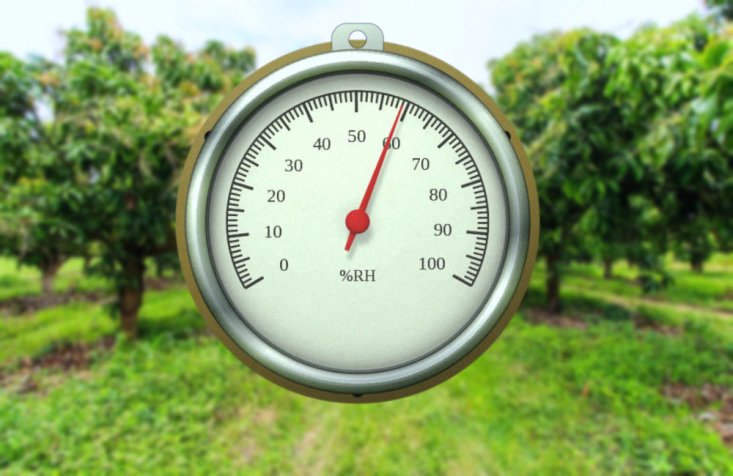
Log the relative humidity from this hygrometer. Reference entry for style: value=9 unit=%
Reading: value=59 unit=%
